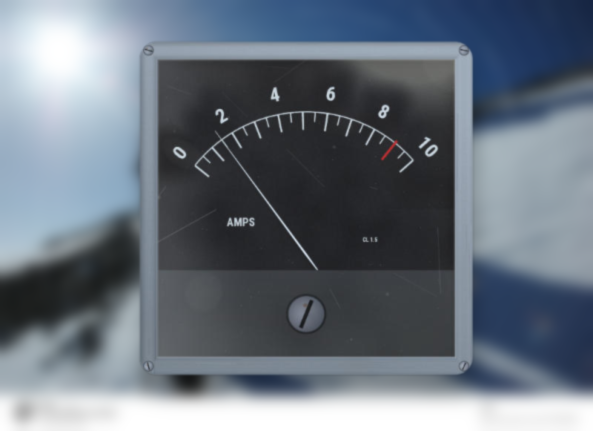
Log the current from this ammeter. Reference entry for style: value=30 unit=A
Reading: value=1.5 unit=A
